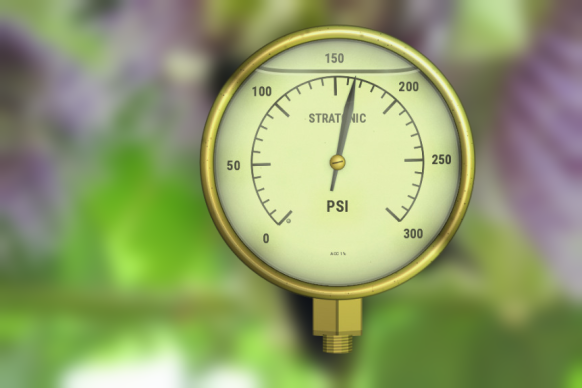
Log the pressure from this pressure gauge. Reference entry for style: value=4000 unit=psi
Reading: value=165 unit=psi
